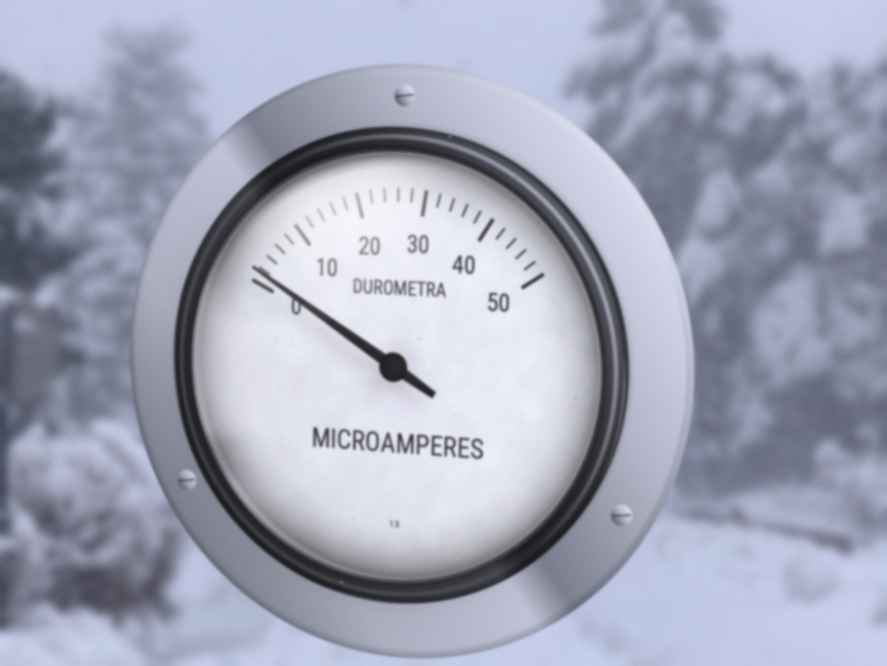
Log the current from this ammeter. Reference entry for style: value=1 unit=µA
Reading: value=2 unit=µA
